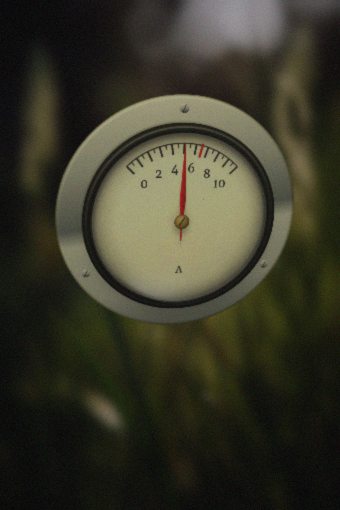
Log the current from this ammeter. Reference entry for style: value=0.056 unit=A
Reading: value=5 unit=A
